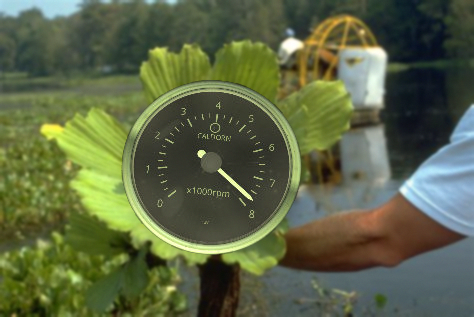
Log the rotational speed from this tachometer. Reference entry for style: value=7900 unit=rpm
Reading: value=7750 unit=rpm
